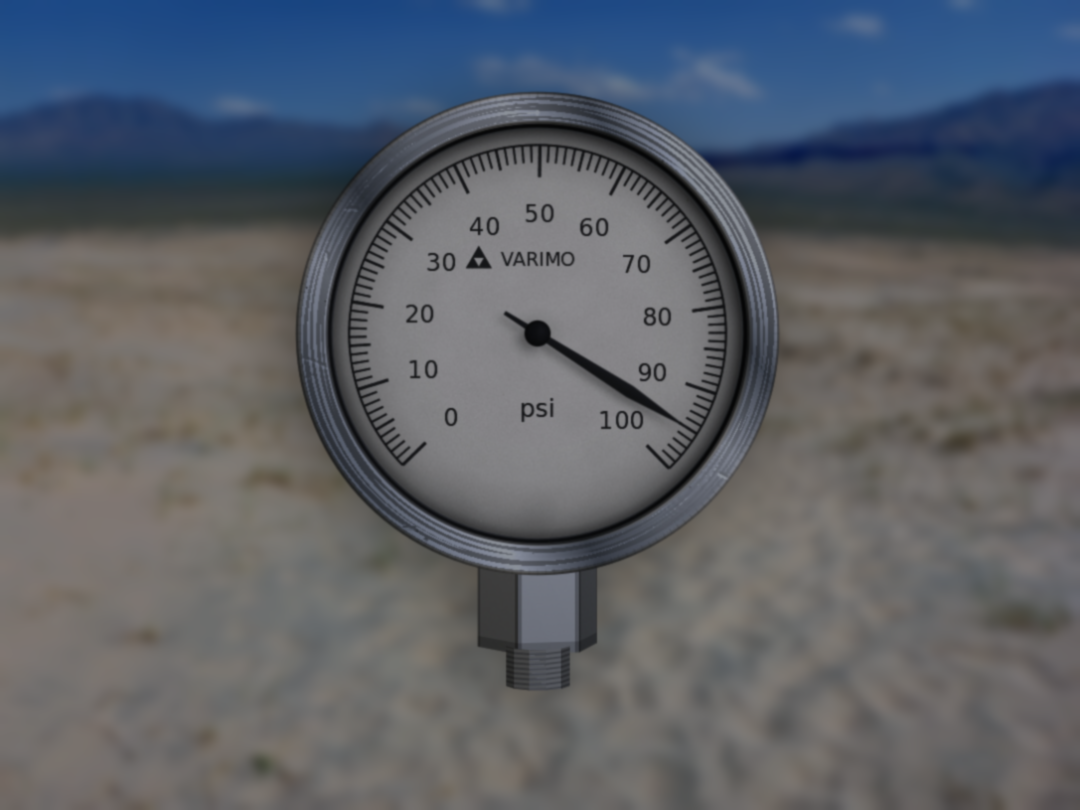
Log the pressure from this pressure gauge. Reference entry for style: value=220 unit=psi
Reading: value=95 unit=psi
